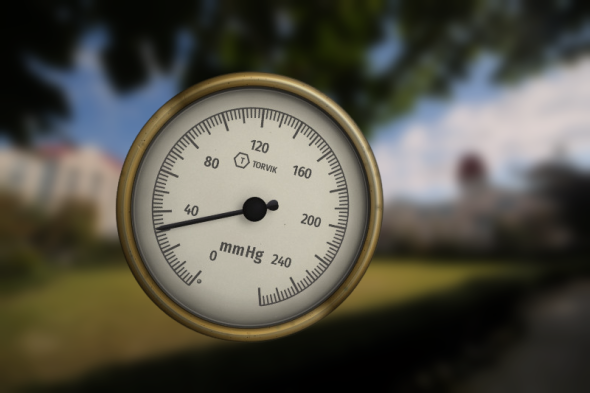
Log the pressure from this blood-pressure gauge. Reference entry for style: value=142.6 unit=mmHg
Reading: value=32 unit=mmHg
